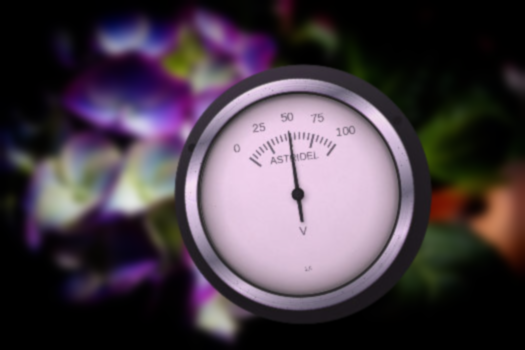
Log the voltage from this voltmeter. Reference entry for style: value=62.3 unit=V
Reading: value=50 unit=V
